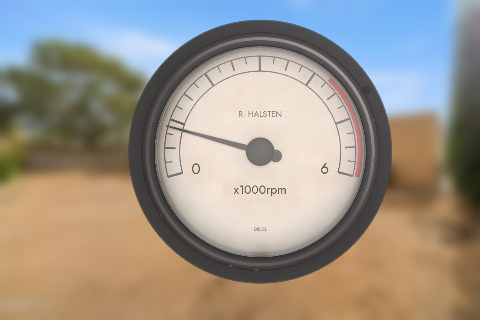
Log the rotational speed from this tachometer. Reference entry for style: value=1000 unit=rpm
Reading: value=875 unit=rpm
